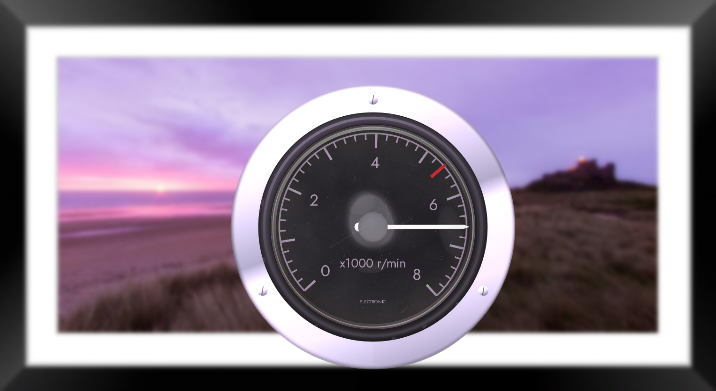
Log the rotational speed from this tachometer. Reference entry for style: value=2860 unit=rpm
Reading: value=6600 unit=rpm
